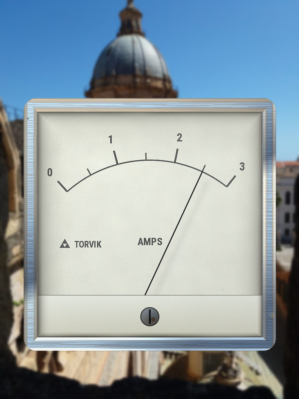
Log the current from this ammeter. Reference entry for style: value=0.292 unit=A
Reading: value=2.5 unit=A
